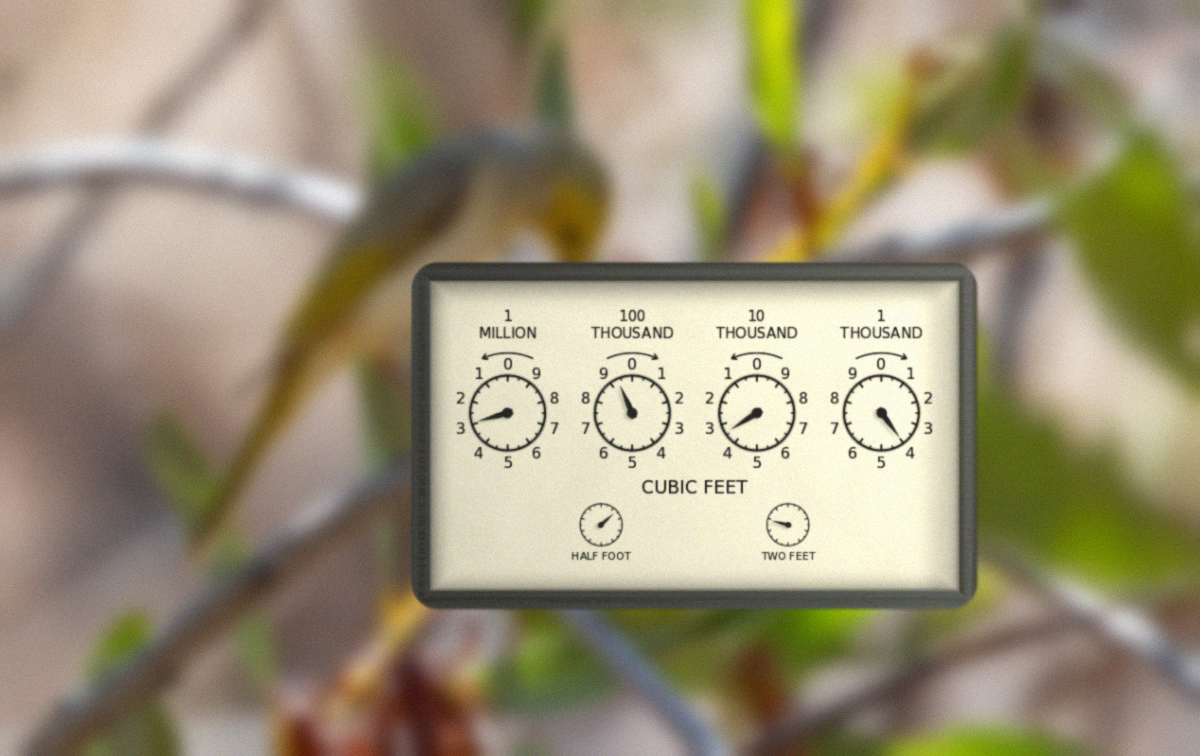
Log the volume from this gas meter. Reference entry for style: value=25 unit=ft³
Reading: value=293400 unit=ft³
